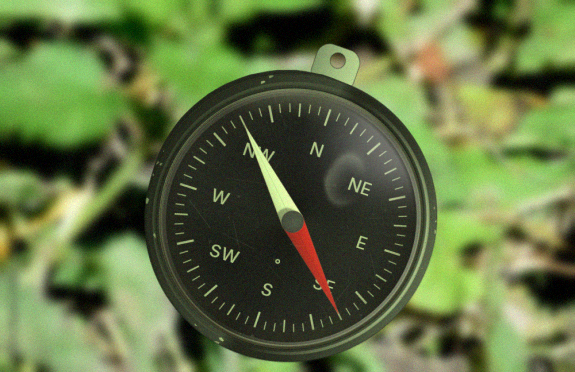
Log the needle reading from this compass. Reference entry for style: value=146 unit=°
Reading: value=135 unit=°
